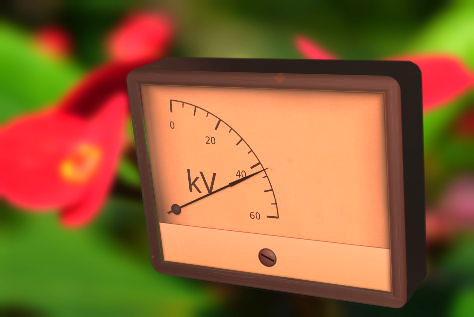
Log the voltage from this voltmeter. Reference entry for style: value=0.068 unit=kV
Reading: value=42.5 unit=kV
